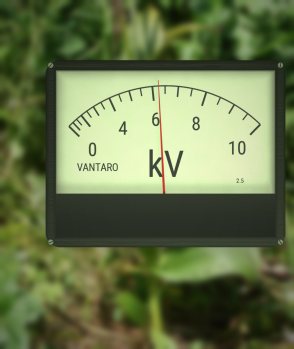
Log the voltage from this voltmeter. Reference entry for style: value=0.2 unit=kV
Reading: value=6.25 unit=kV
